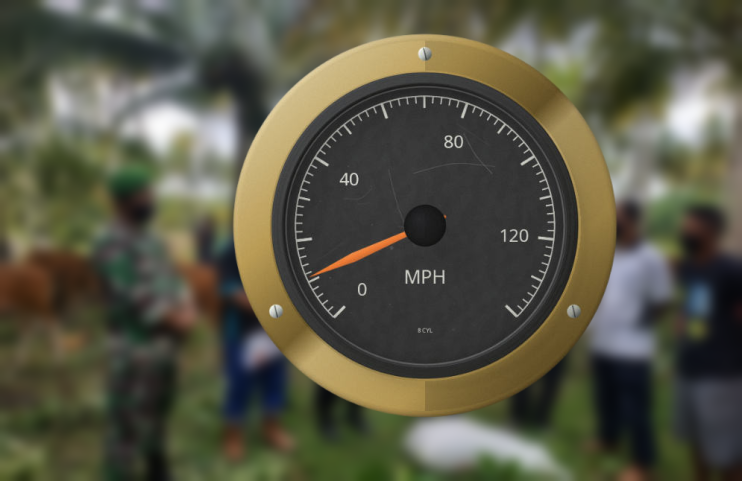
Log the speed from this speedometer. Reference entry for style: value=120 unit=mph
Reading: value=11 unit=mph
